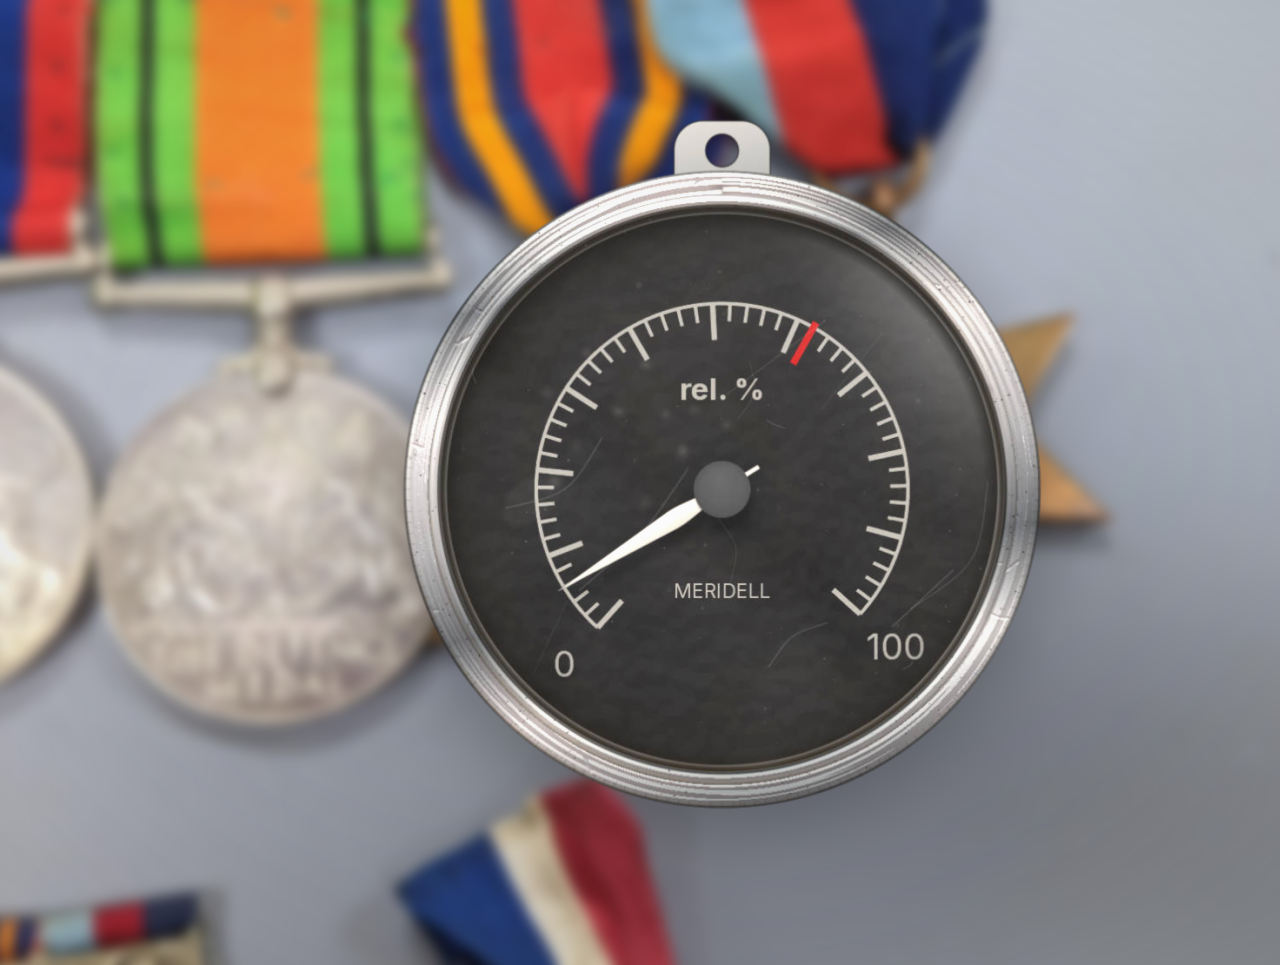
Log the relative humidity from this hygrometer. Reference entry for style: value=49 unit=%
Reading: value=6 unit=%
